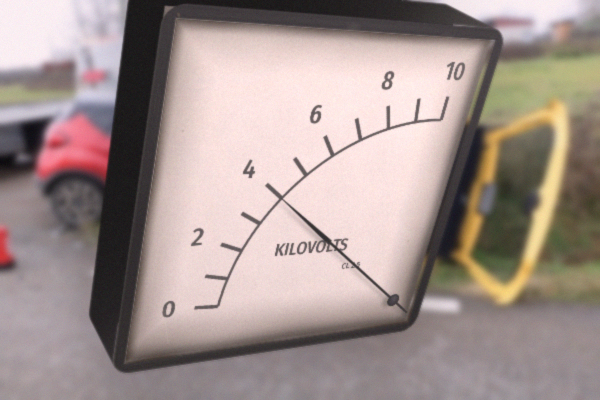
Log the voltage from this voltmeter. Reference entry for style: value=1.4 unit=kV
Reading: value=4 unit=kV
